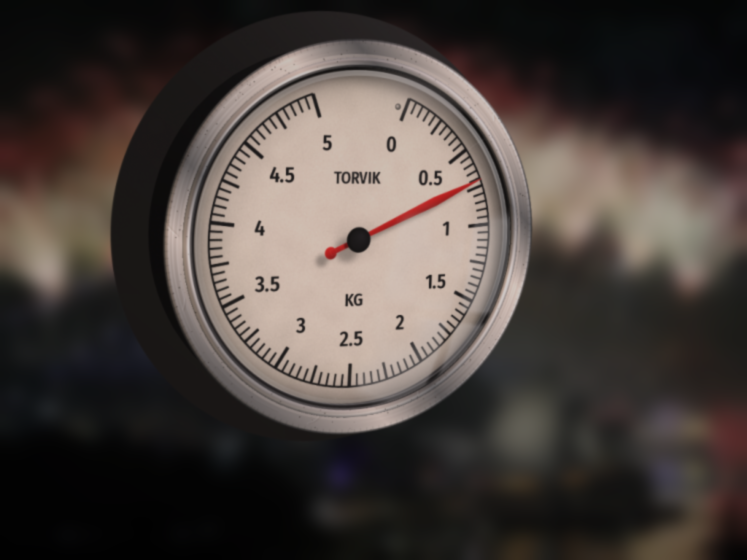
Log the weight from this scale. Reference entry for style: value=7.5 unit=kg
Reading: value=0.7 unit=kg
